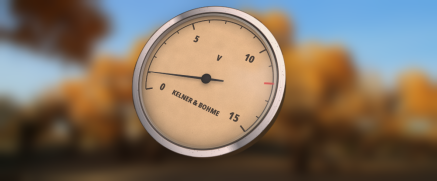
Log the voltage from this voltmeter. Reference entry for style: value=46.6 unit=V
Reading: value=1 unit=V
